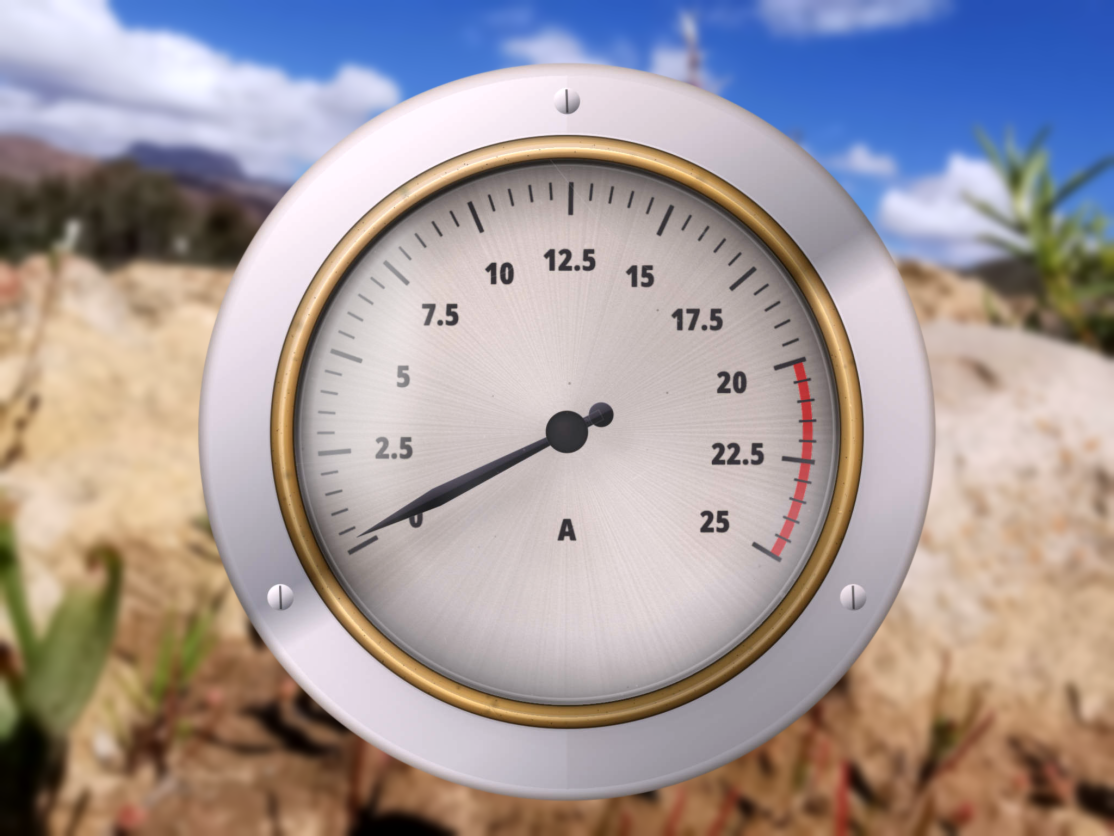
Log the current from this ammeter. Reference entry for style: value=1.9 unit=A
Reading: value=0.25 unit=A
